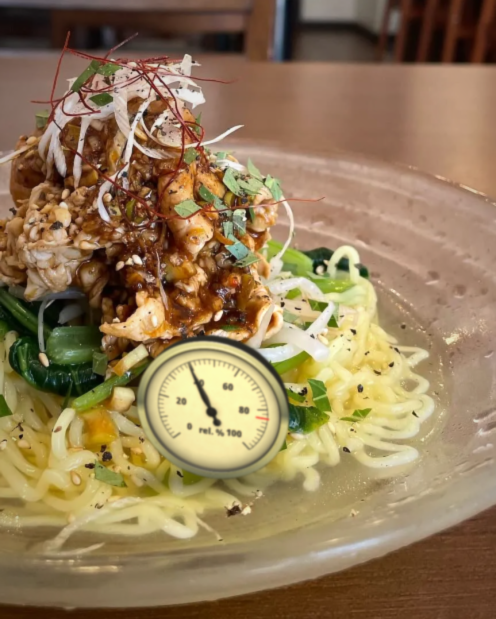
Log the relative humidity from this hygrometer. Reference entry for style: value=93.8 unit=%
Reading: value=40 unit=%
